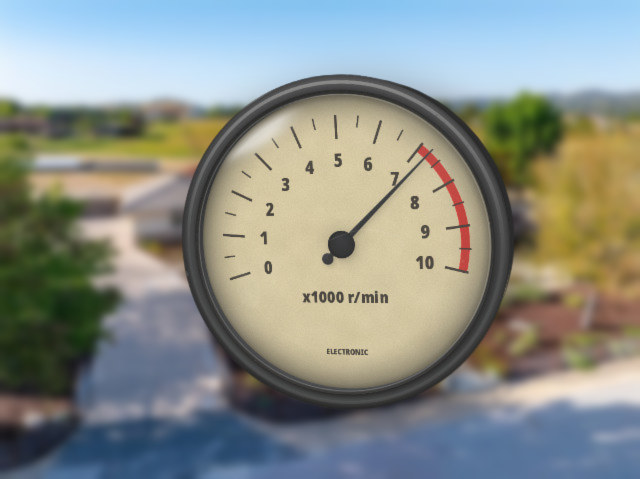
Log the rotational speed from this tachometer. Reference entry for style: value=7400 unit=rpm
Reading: value=7250 unit=rpm
